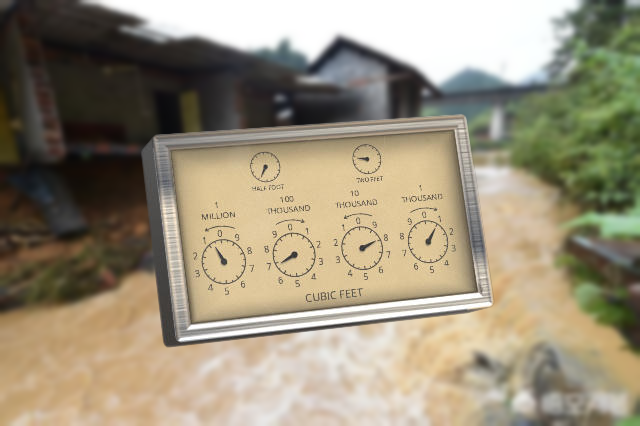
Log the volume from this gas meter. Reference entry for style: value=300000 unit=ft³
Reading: value=68100 unit=ft³
